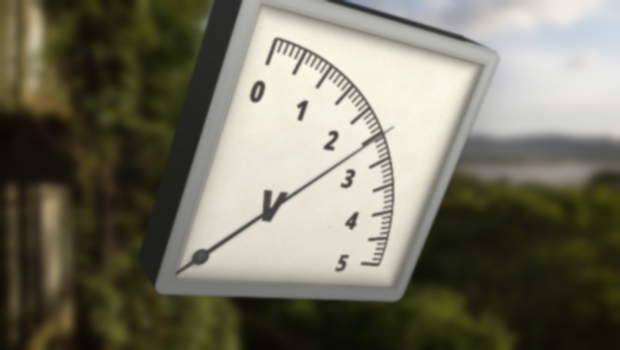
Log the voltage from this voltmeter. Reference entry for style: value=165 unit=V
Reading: value=2.5 unit=V
